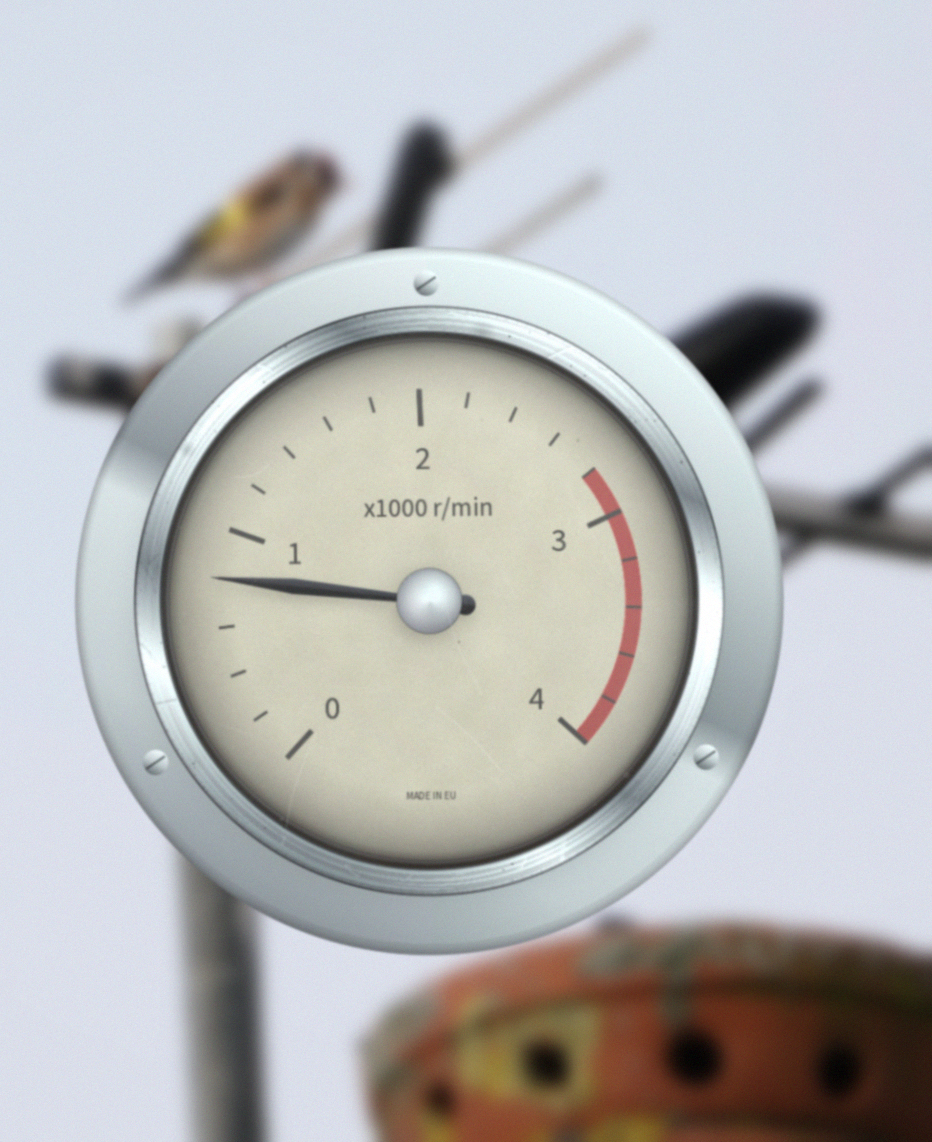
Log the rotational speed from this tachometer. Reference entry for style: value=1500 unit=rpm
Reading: value=800 unit=rpm
